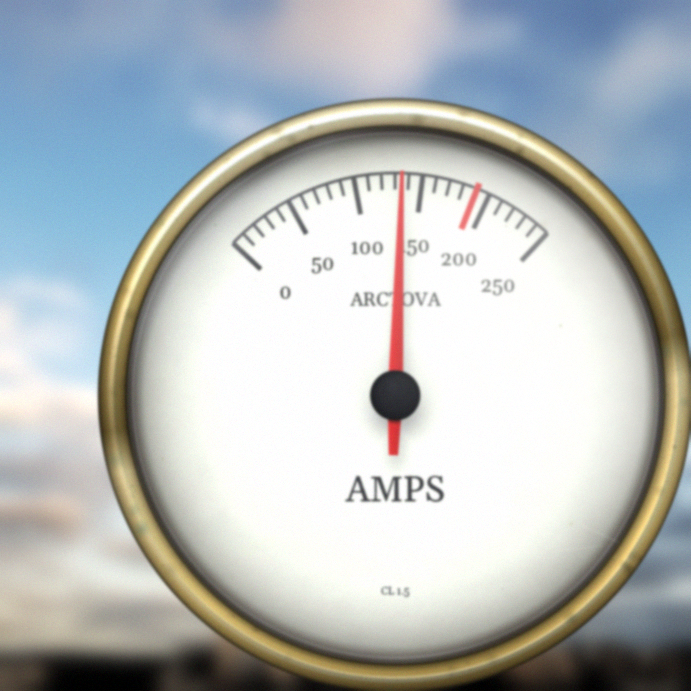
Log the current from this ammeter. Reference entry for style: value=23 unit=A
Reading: value=135 unit=A
